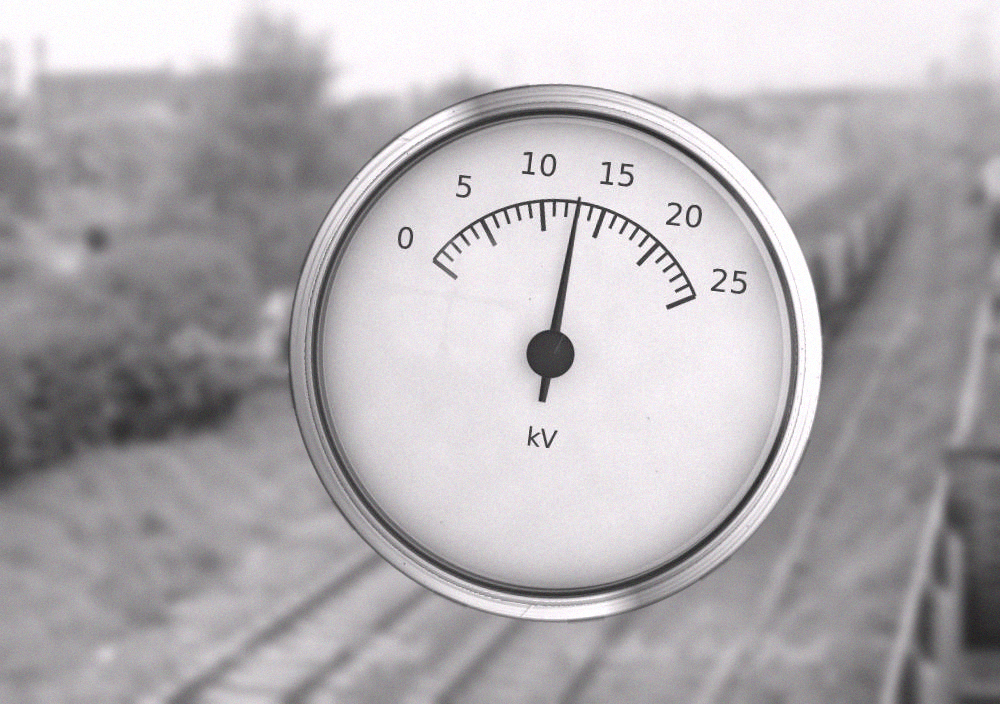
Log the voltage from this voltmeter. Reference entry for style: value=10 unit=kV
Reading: value=13 unit=kV
